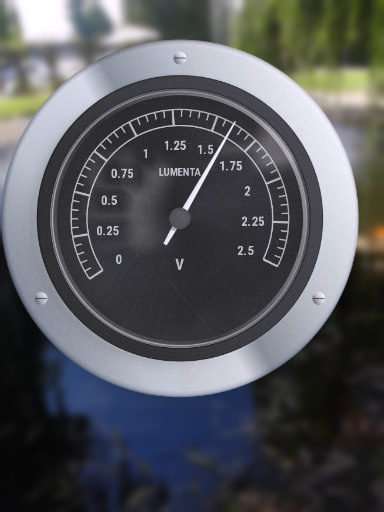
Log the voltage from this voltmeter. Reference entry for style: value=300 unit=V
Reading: value=1.6 unit=V
